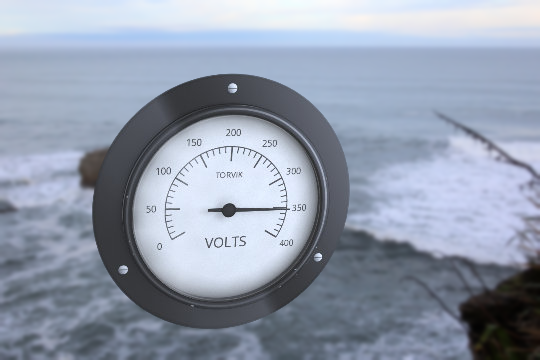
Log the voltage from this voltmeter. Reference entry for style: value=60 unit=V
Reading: value=350 unit=V
